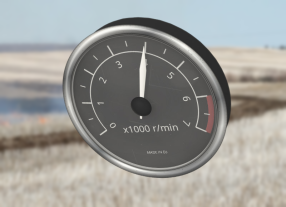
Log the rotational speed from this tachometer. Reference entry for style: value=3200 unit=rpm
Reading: value=4000 unit=rpm
